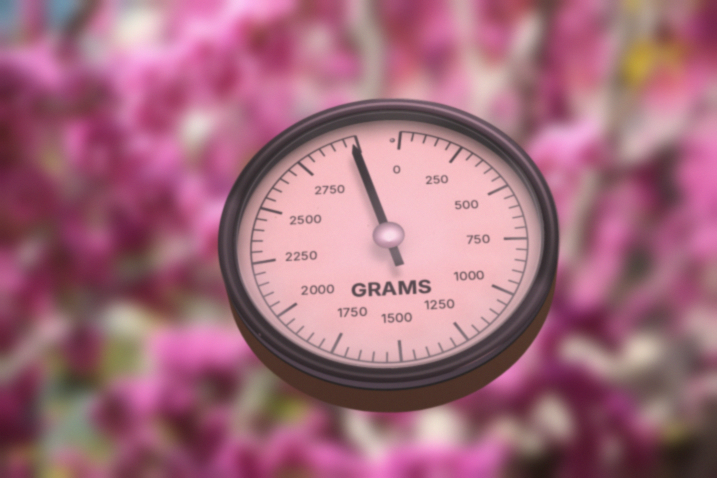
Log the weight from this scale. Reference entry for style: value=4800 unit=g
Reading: value=2975 unit=g
